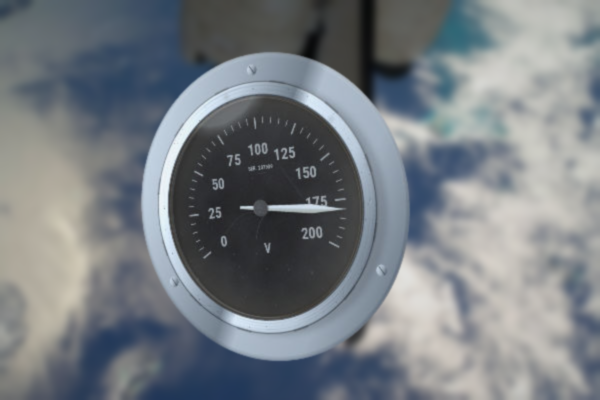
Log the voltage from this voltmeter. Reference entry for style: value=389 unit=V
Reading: value=180 unit=V
